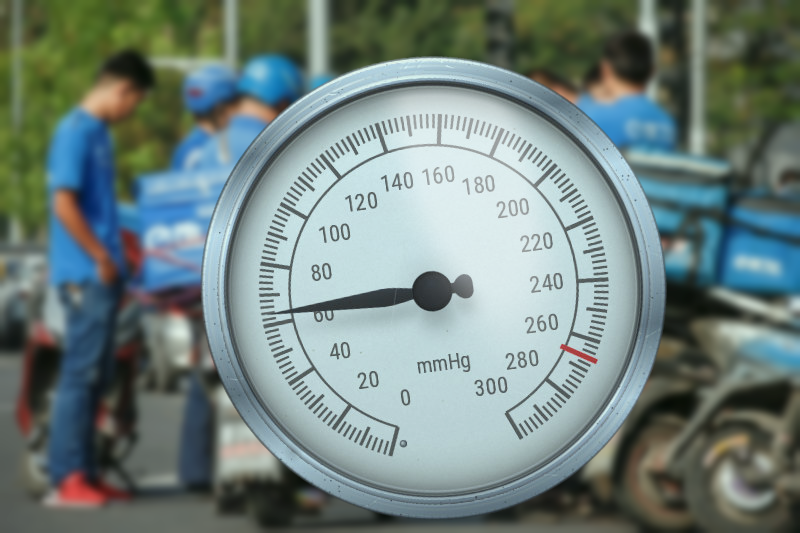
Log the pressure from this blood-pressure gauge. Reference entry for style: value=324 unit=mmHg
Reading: value=64 unit=mmHg
